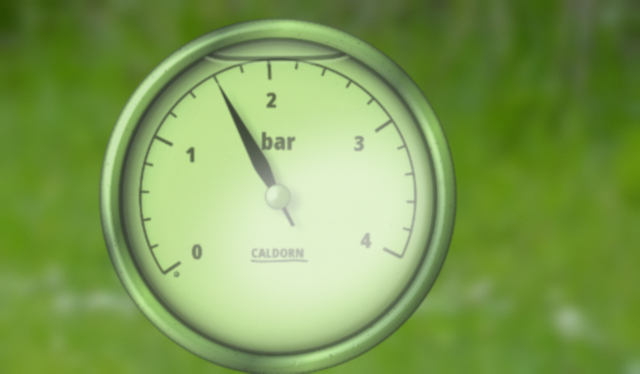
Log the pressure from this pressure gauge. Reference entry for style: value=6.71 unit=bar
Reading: value=1.6 unit=bar
